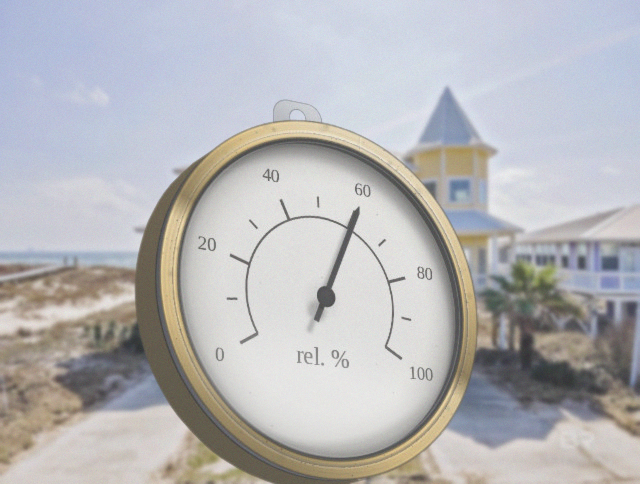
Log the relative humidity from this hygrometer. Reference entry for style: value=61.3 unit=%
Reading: value=60 unit=%
